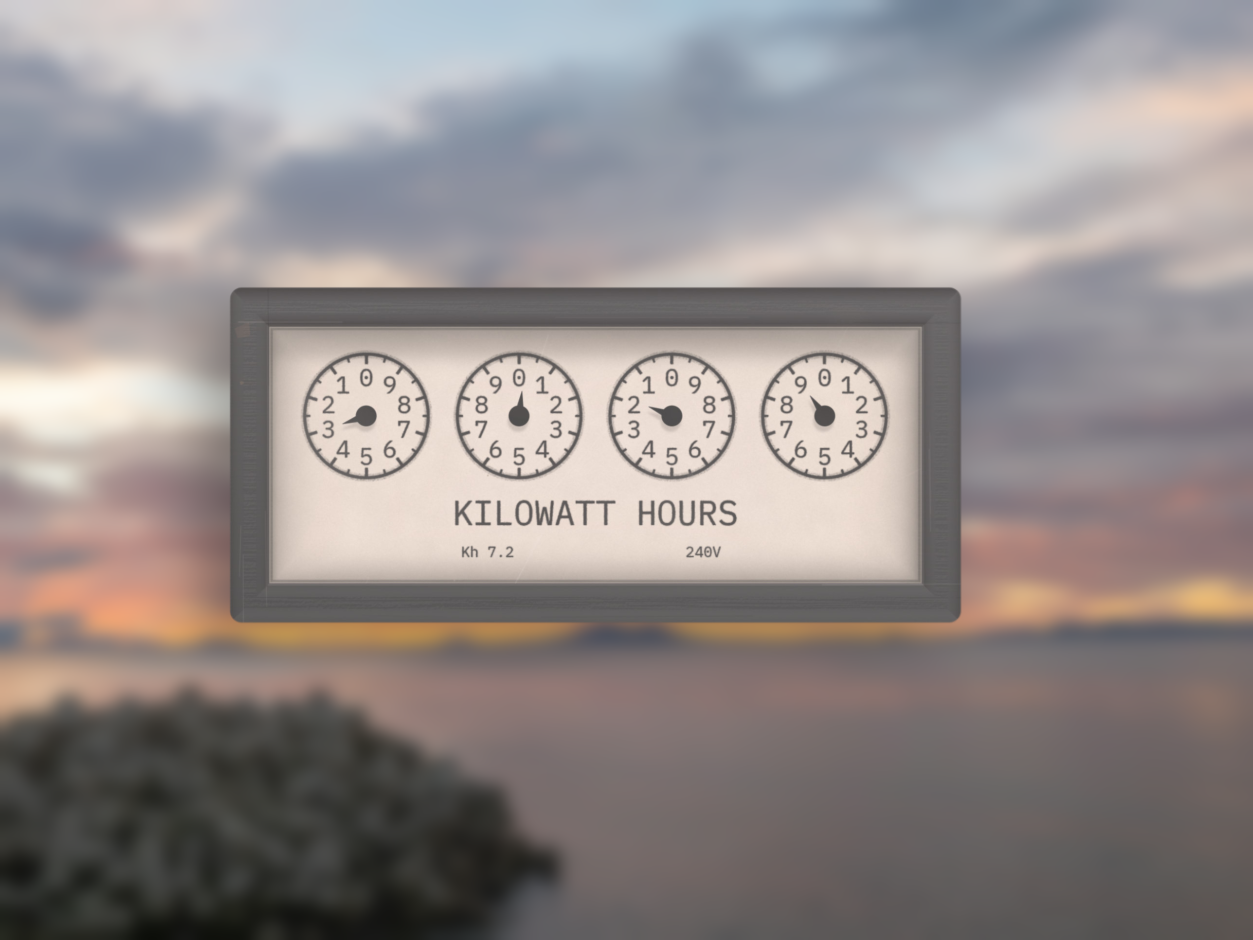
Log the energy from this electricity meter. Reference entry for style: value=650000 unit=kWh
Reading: value=3019 unit=kWh
